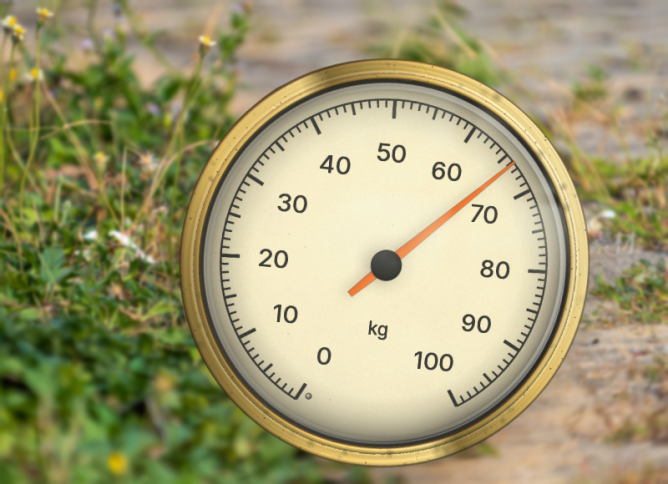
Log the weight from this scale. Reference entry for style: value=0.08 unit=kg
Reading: value=66 unit=kg
